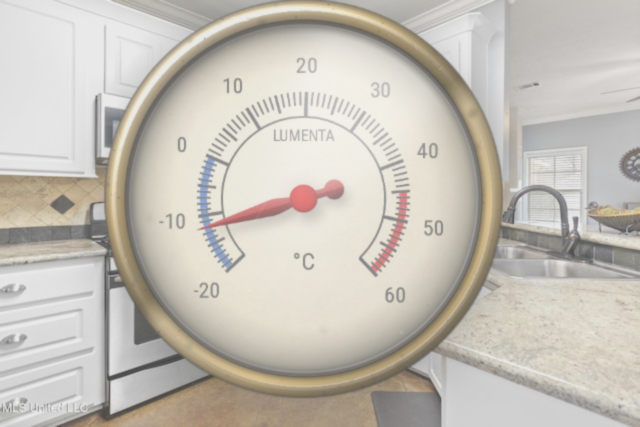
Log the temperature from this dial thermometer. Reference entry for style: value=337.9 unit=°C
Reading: value=-12 unit=°C
